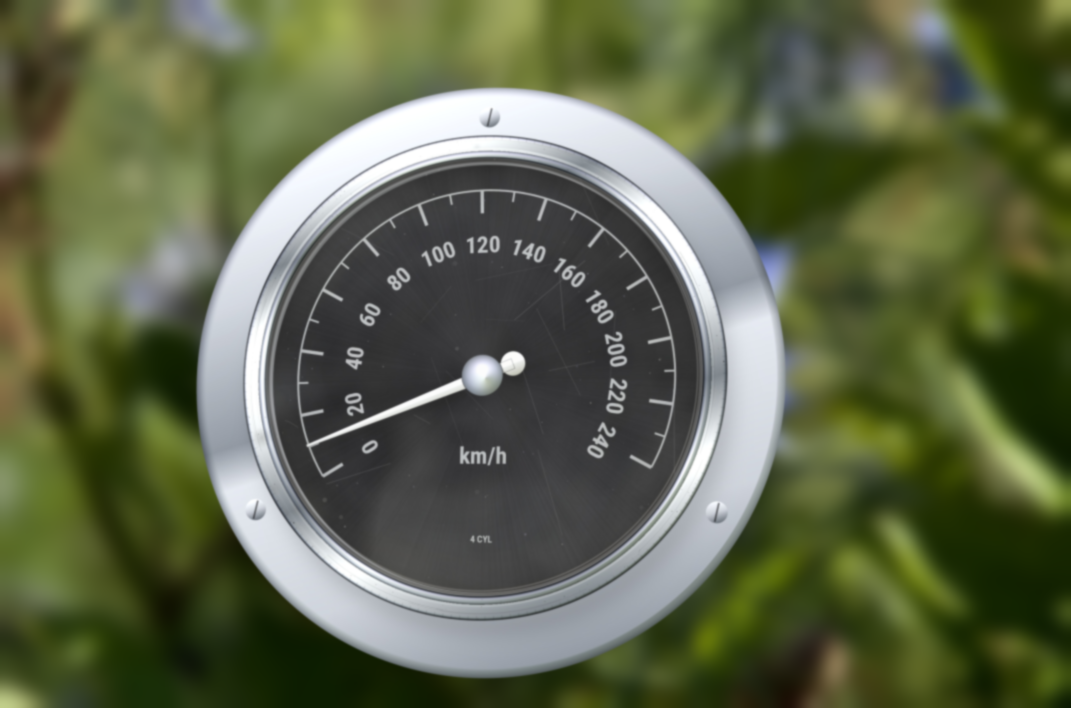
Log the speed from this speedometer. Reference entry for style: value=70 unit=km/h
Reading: value=10 unit=km/h
